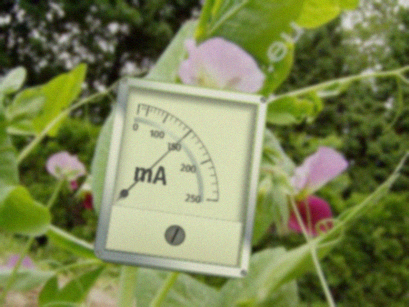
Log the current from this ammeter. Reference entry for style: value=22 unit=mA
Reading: value=150 unit=mA
